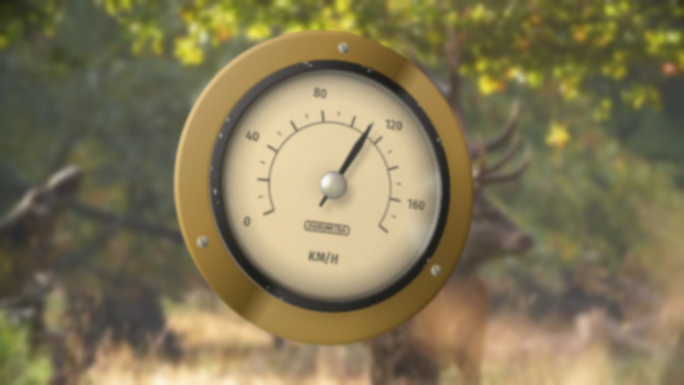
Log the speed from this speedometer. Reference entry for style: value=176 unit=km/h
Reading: value=110 unit=km/h
